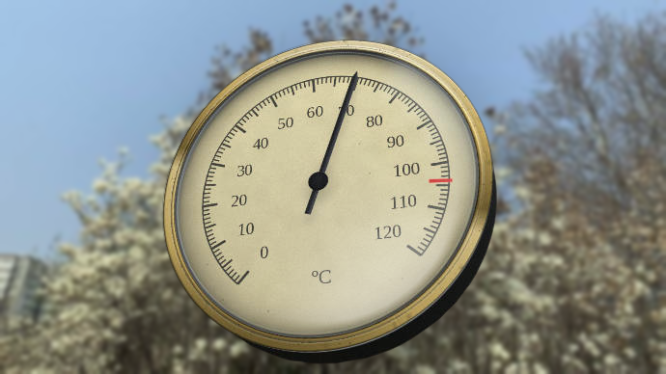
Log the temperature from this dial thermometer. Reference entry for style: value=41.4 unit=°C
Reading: value=70 unit=°C
